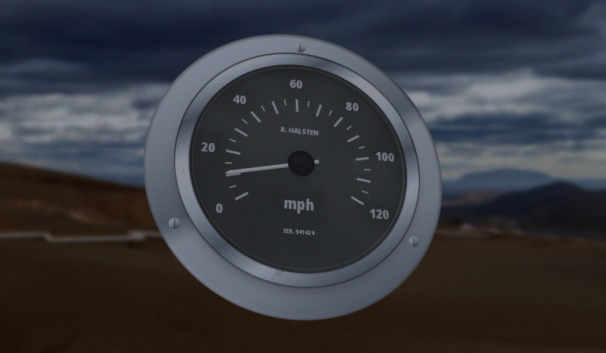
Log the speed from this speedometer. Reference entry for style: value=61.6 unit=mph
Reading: value=10 unit=mph
